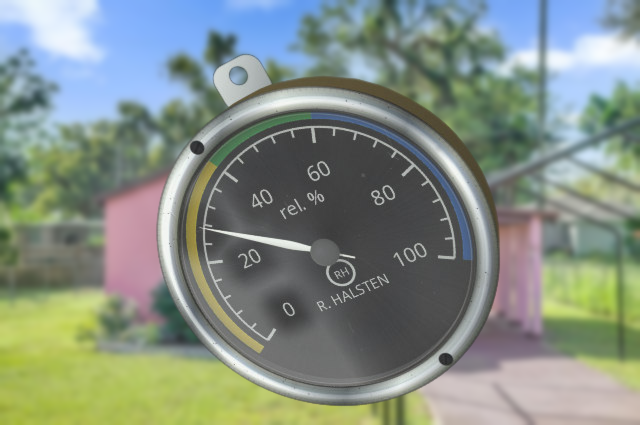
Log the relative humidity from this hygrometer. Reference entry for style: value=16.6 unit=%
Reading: value=28 unit=%
